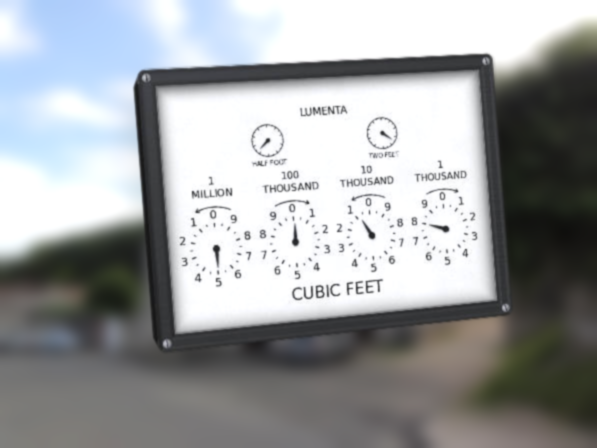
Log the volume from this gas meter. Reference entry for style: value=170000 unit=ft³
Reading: value=500800 unit=ft³
